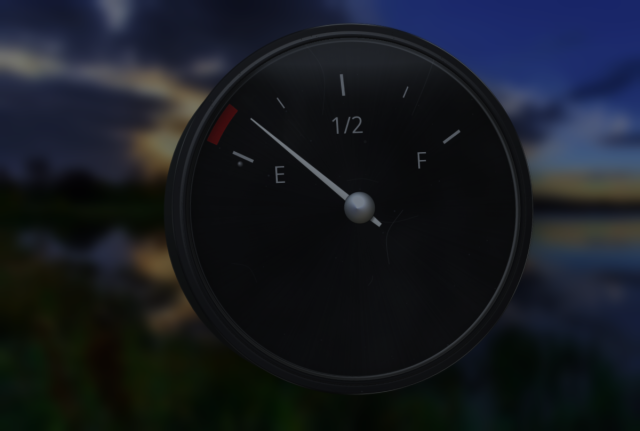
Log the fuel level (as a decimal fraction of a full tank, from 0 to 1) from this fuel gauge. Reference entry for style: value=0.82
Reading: value=0.125
